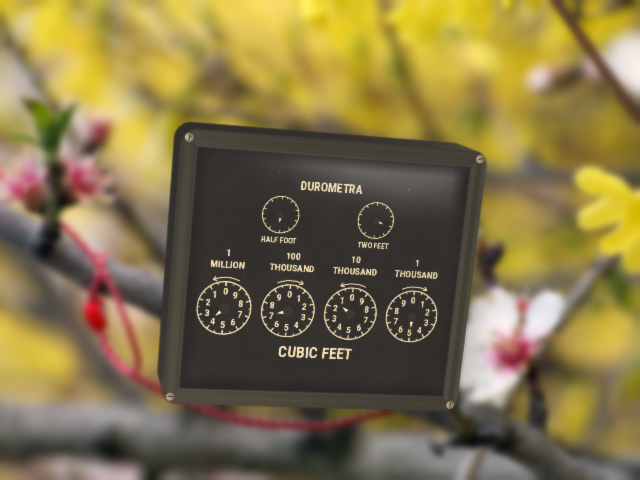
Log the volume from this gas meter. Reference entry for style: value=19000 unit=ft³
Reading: value=371500 unit=ft³
